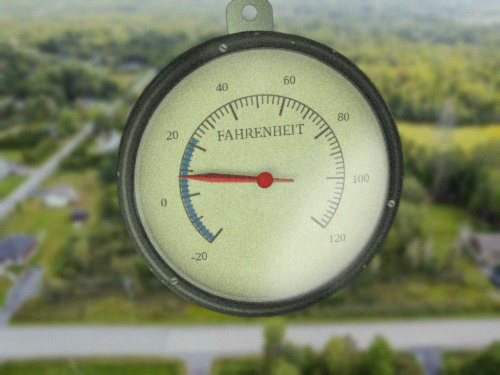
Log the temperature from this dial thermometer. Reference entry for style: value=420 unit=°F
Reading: value=8 unit=°F
